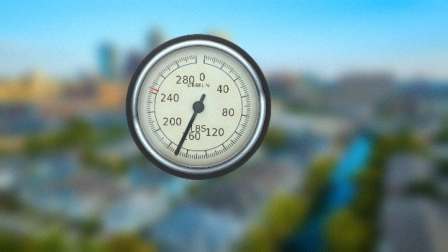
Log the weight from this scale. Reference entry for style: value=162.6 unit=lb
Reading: value=170 unit=lb
